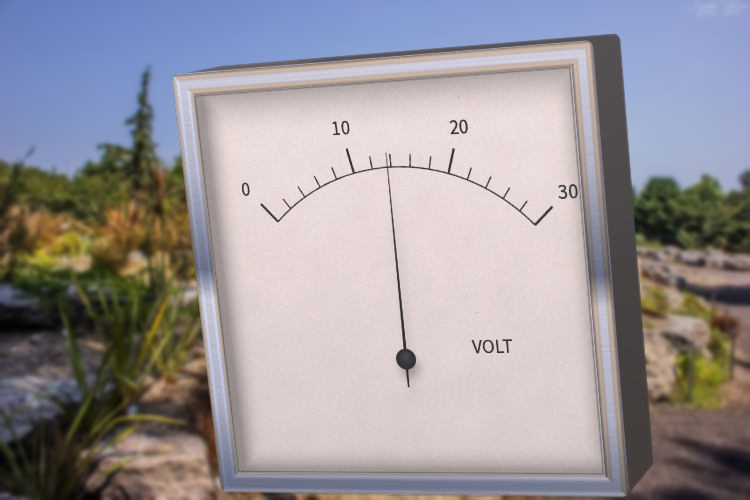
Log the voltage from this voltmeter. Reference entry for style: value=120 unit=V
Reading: value=14 unit=V
